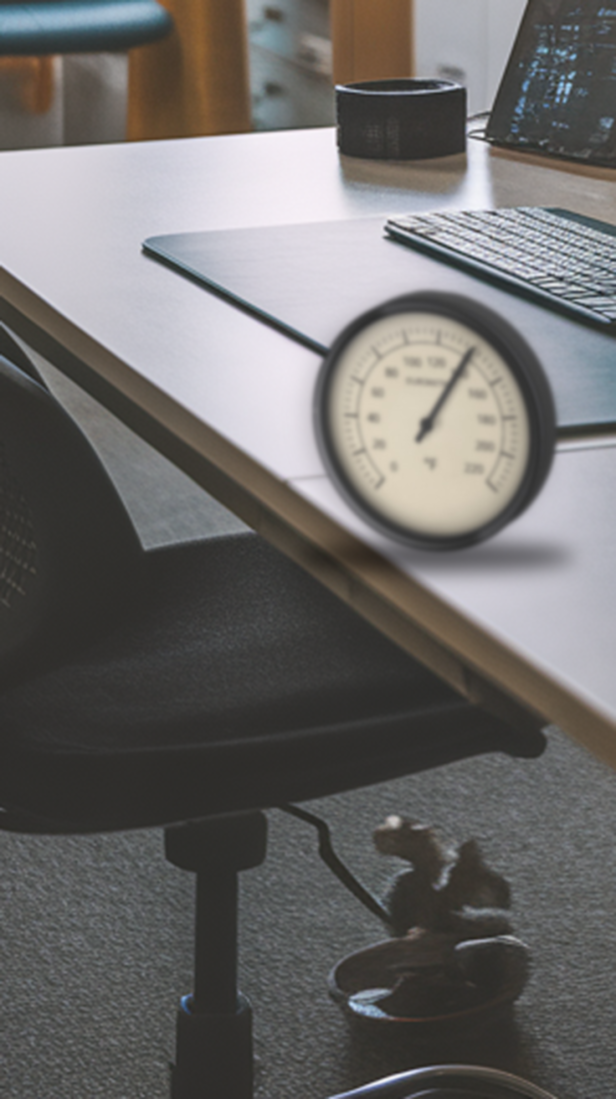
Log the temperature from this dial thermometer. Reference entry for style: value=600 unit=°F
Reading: value=140 unit=°F
